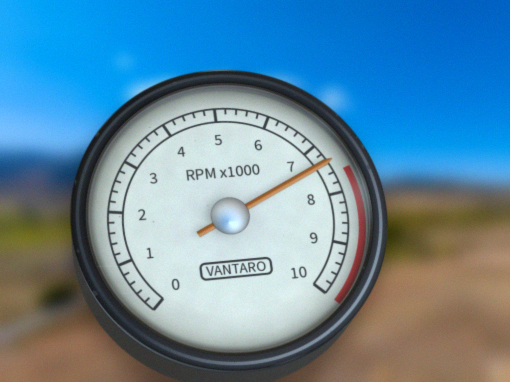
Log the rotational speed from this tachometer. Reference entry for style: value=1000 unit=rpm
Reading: value=7400 unit=rpm
